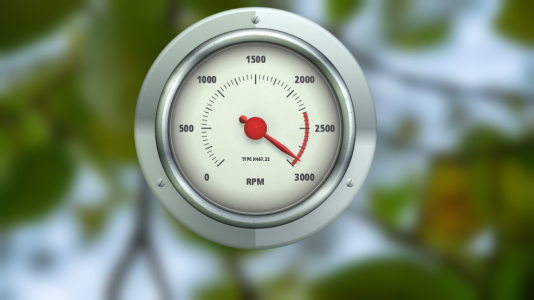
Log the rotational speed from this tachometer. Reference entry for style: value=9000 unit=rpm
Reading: value=2900 unit=rpm
